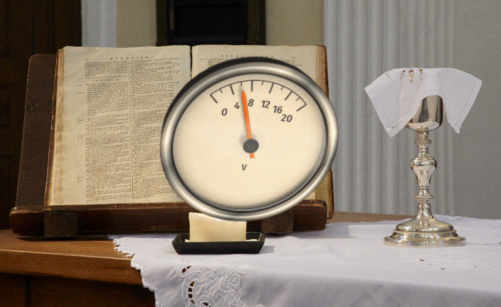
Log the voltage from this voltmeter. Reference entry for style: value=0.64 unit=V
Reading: value=6 unit=V
